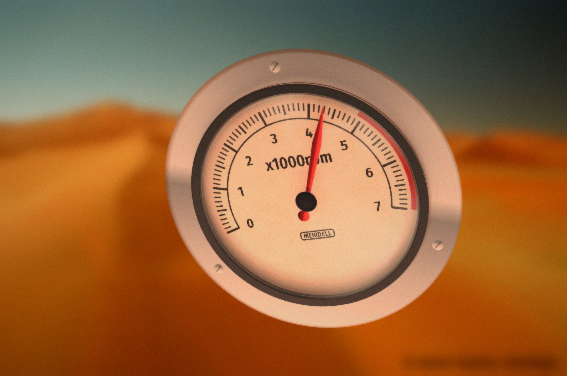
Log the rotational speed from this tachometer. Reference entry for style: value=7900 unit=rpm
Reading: value=4300 unit=rpm
